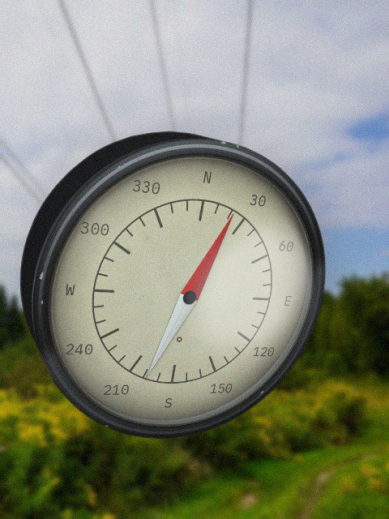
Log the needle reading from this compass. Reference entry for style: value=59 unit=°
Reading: value=20 unit=°
